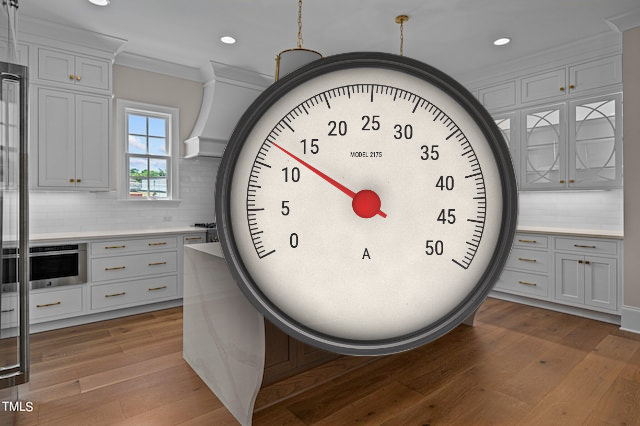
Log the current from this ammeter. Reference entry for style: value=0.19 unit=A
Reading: value=12.5 unit=A
